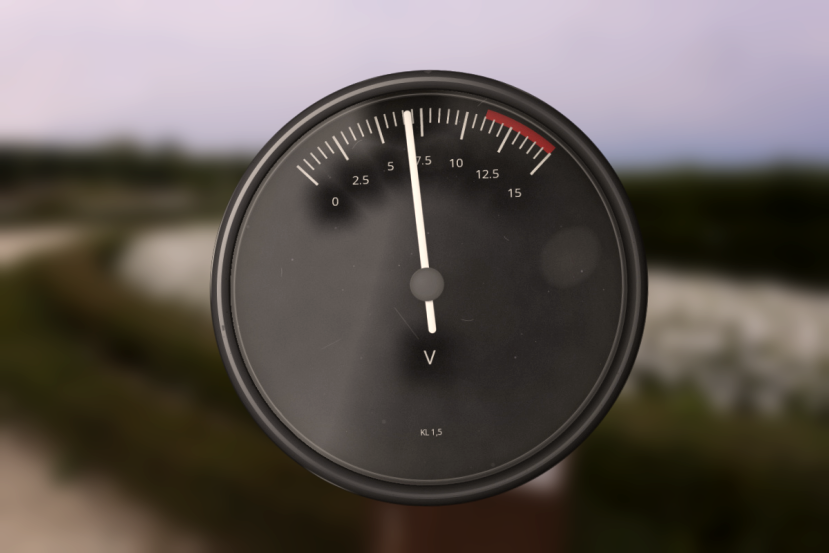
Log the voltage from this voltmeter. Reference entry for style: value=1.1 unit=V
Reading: value=6.75 unit=V
